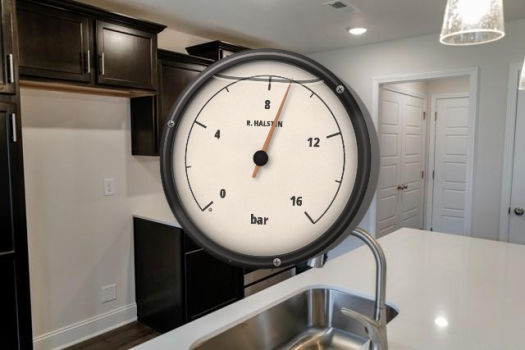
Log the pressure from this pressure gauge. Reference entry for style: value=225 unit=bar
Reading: value=9 unit=bar
